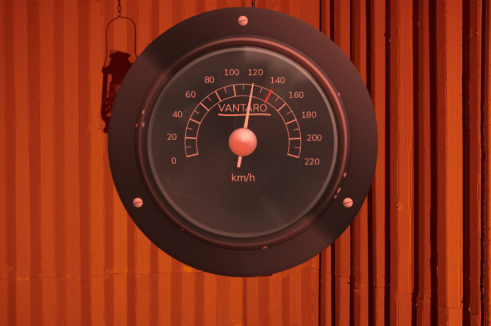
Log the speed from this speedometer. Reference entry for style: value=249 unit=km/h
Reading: value=120 unit=km/h
